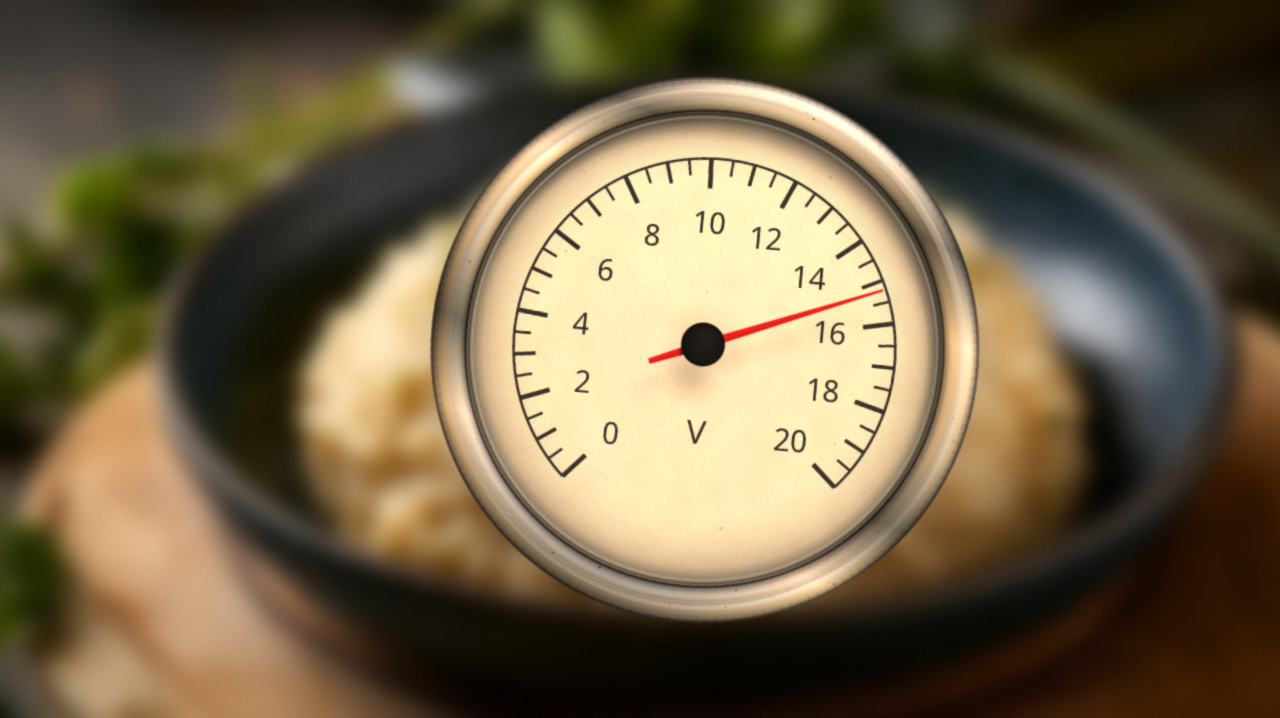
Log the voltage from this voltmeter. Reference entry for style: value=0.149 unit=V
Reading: value=15.25 unit=V
